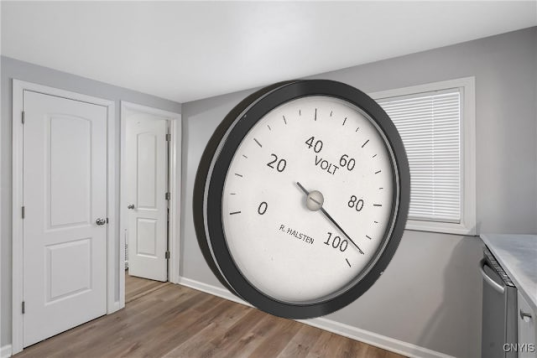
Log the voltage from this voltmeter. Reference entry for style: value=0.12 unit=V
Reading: value=95 unit=V
